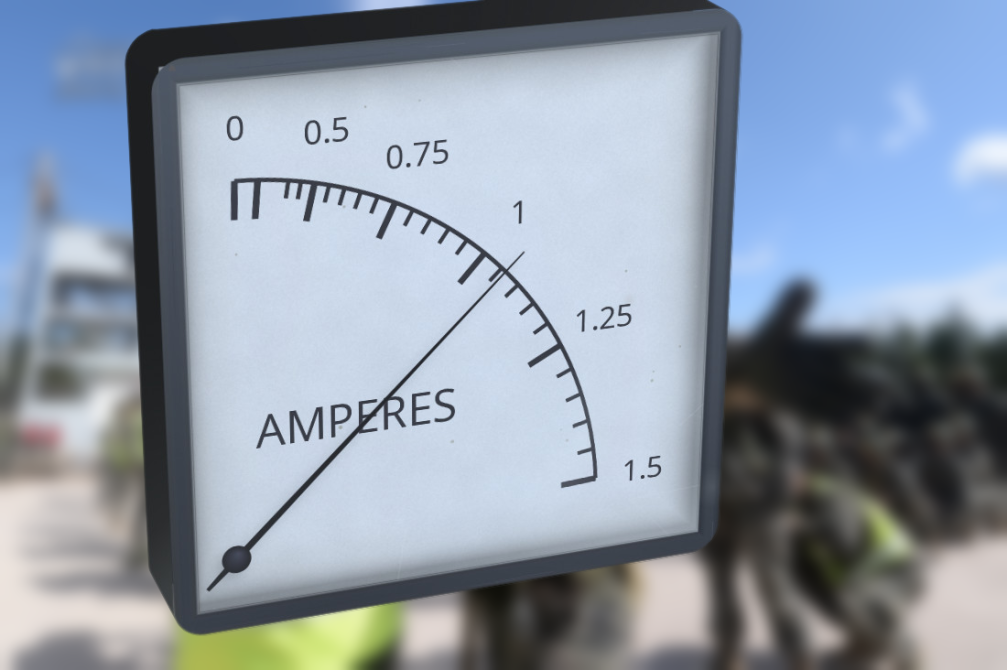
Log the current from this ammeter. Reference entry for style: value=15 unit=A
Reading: value=1.05 unit=A
